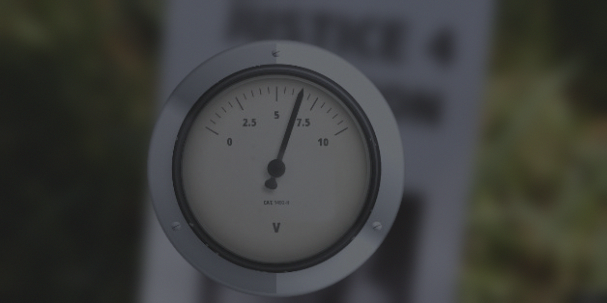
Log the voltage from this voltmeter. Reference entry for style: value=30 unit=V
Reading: value=6.5 unit=V
